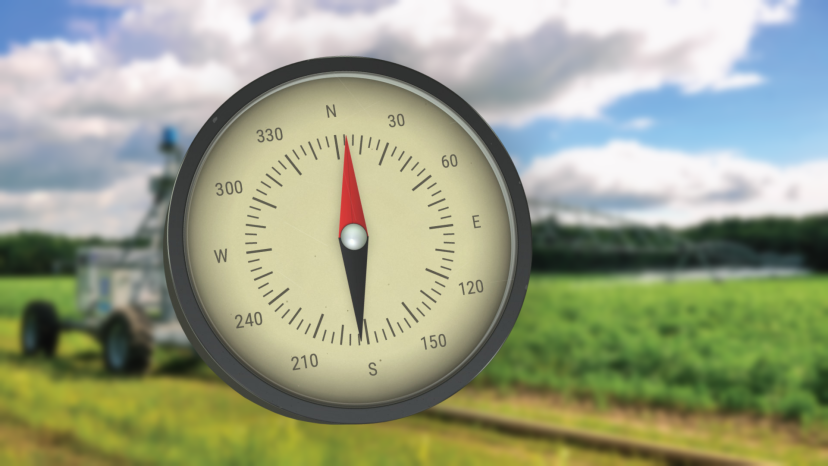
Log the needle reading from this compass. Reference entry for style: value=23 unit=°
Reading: value=5 unit=°
